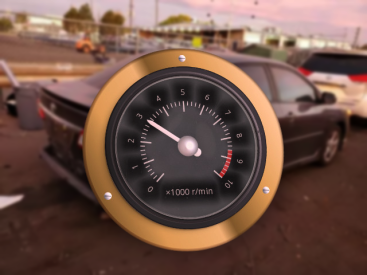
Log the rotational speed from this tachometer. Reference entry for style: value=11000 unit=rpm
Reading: value=3000 unit=rpm
